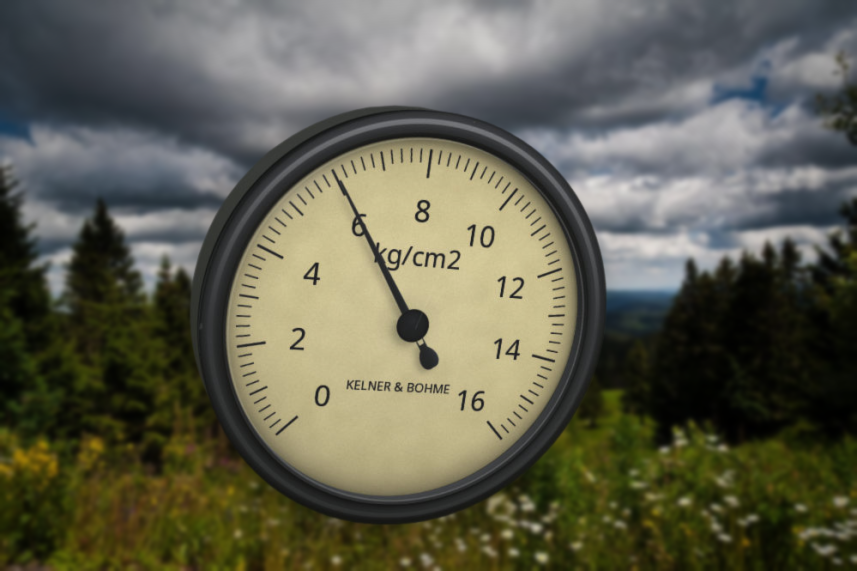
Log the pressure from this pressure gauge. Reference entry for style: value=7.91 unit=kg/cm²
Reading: value=6 unit=kg/cm²
